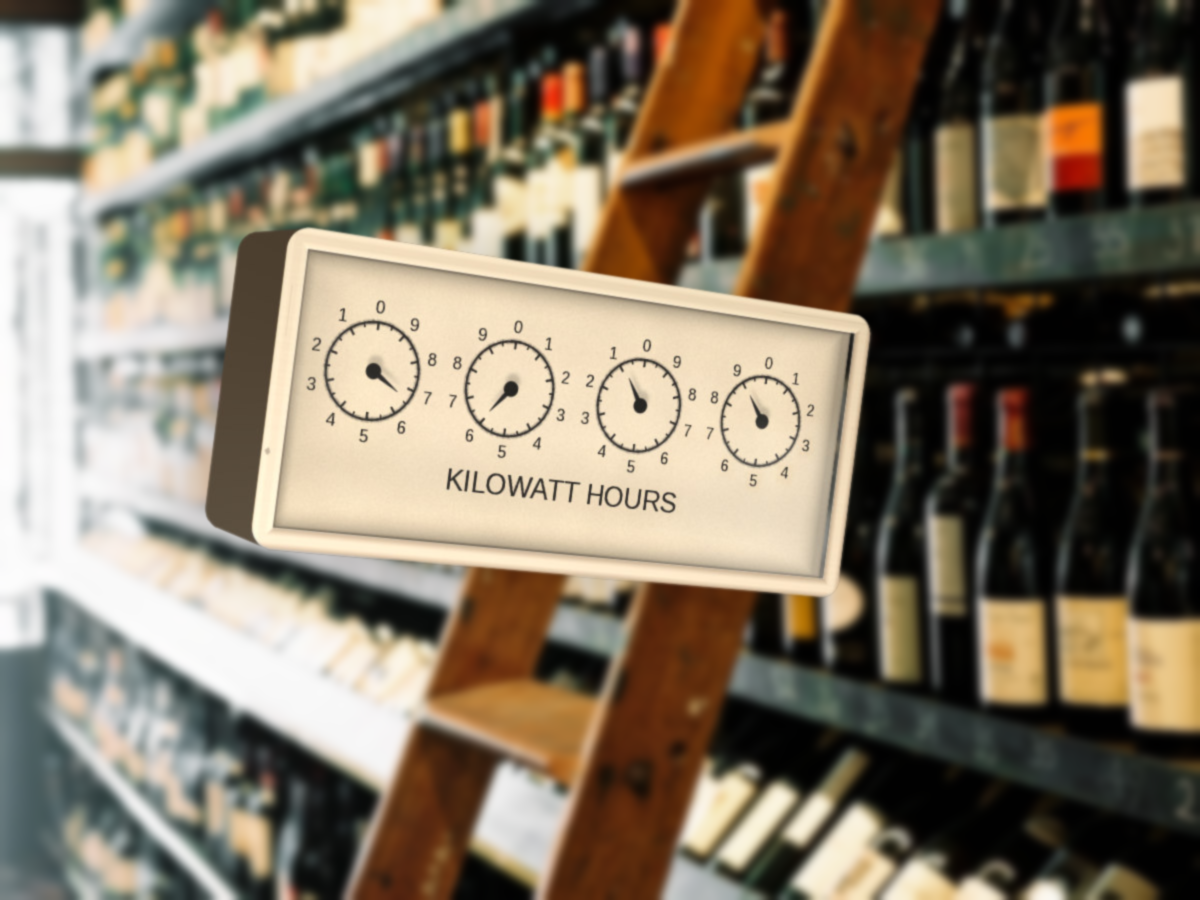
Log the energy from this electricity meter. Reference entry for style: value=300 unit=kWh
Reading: value=6609 unit=kWh
